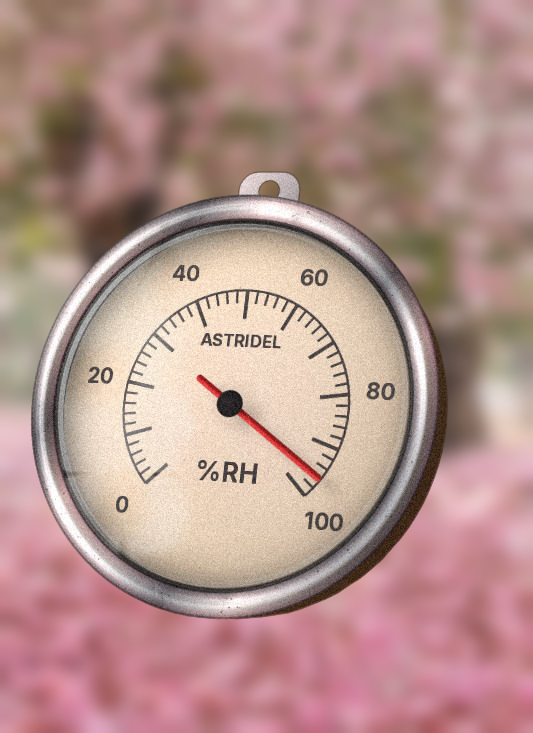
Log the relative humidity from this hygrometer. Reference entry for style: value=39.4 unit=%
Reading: value=96 unit=%
